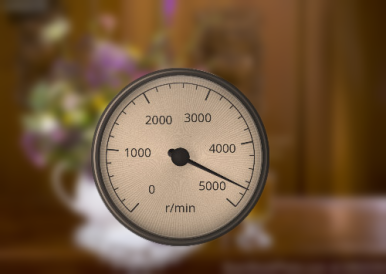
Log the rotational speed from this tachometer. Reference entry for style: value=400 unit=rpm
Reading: value=4700 unit=rpm
